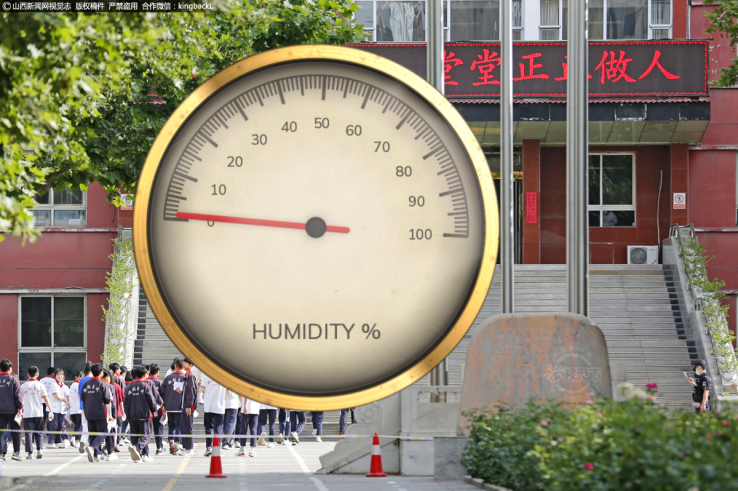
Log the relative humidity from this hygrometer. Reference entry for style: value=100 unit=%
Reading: value=1 unit=%
